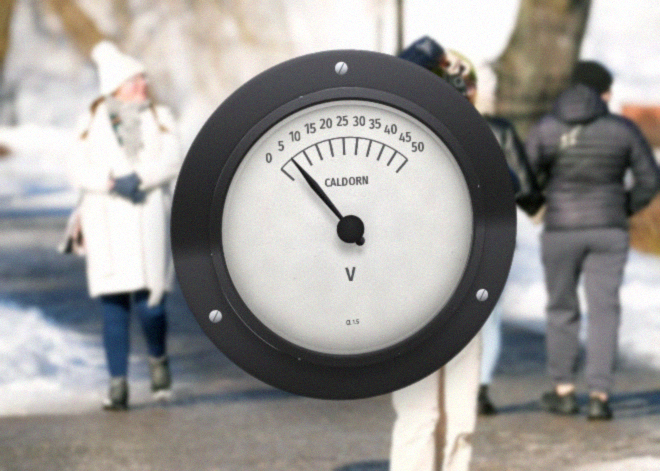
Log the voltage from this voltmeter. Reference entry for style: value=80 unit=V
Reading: value=5 unit=V
